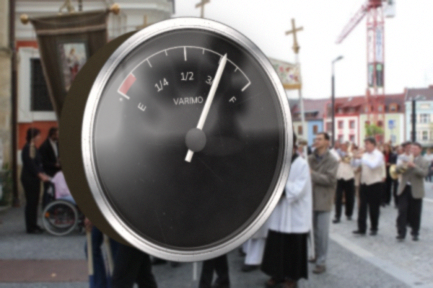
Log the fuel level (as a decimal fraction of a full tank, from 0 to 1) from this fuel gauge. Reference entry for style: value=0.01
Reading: value=0.75
